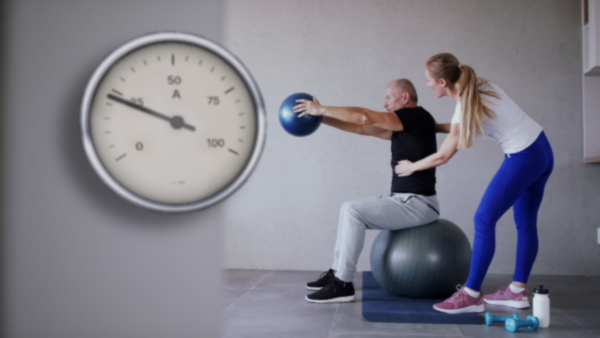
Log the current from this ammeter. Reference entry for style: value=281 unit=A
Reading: value=22.5 unit=A
